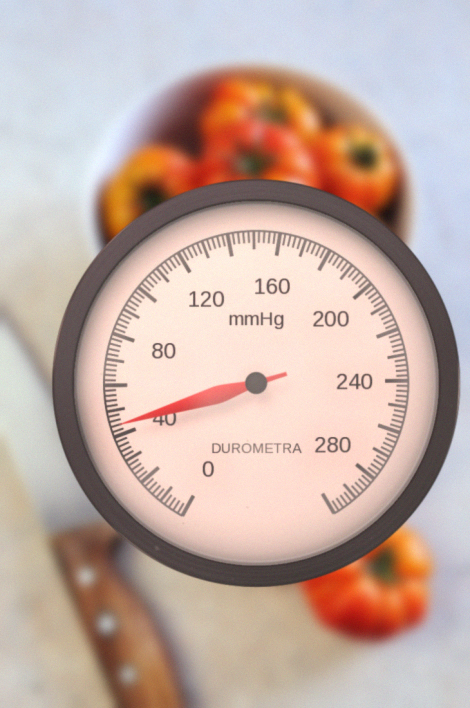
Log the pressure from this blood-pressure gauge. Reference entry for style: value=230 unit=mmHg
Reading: value=44 unit=mmHg
